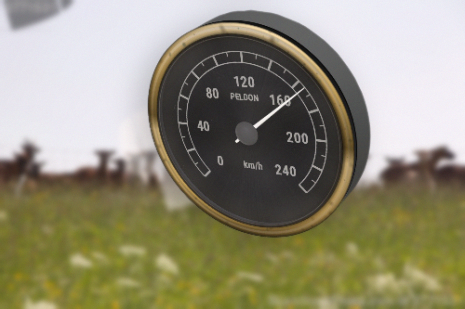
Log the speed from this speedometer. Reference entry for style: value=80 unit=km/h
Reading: value=165 unit=km/h
